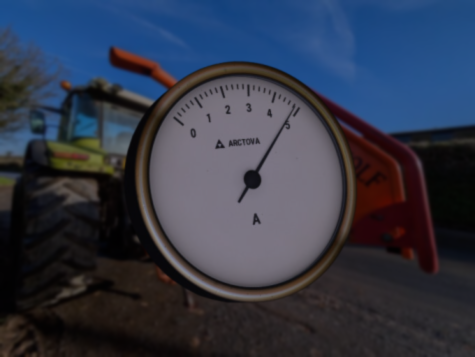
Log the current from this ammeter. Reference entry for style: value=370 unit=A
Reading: value=4.8 unit=A
